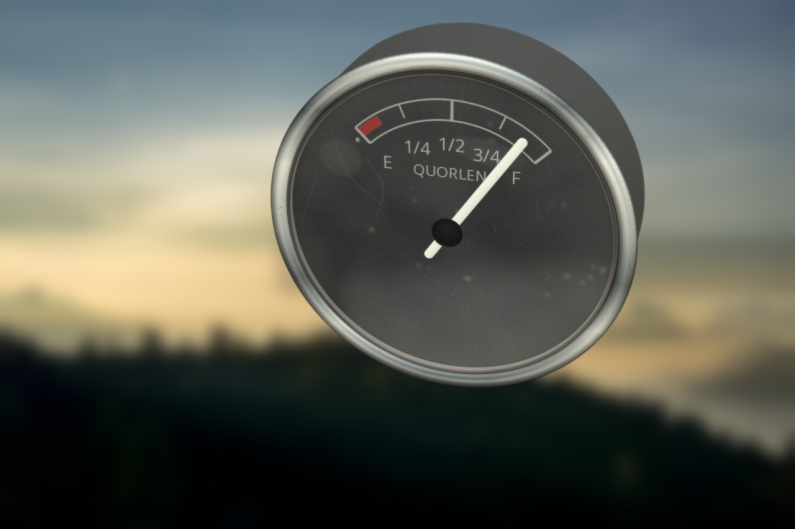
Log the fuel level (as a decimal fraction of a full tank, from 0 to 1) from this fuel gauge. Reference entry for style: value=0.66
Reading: value=0.875
